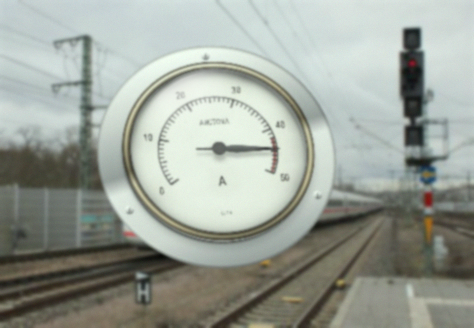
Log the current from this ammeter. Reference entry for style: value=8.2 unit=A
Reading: value=45 unit=A
